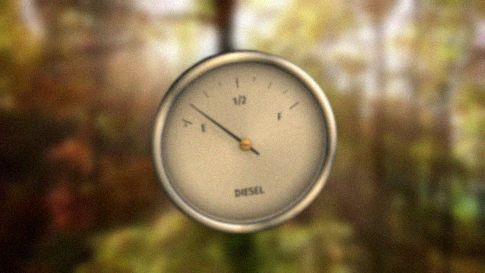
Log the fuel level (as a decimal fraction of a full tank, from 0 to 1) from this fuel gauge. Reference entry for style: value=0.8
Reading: value=0.125
